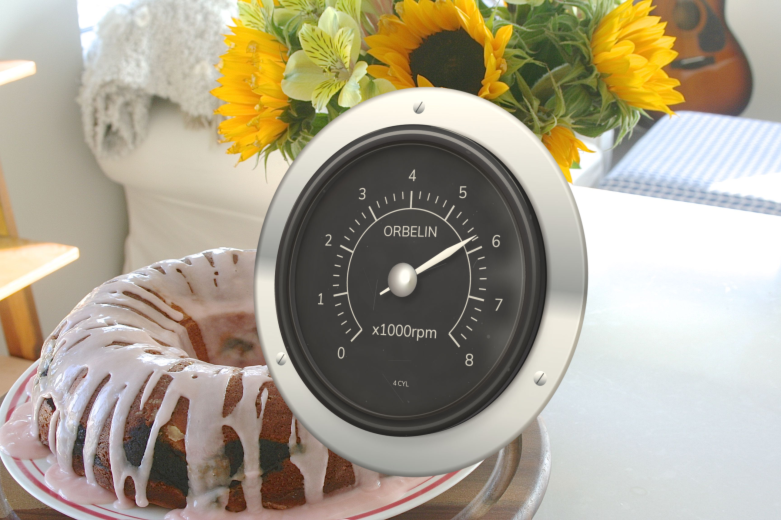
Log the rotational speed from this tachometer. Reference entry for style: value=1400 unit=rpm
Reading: value=5800 unit=rpm
